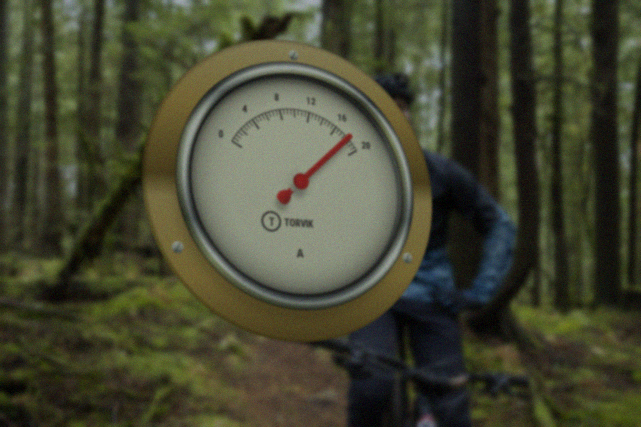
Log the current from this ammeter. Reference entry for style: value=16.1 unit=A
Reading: value=18 unit=A
